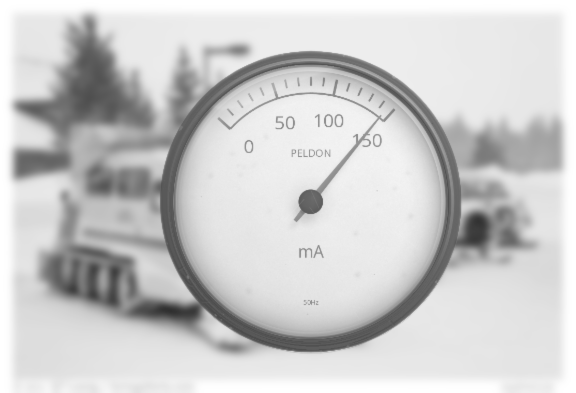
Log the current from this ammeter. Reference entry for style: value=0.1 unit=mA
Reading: value=145 unit=mA
